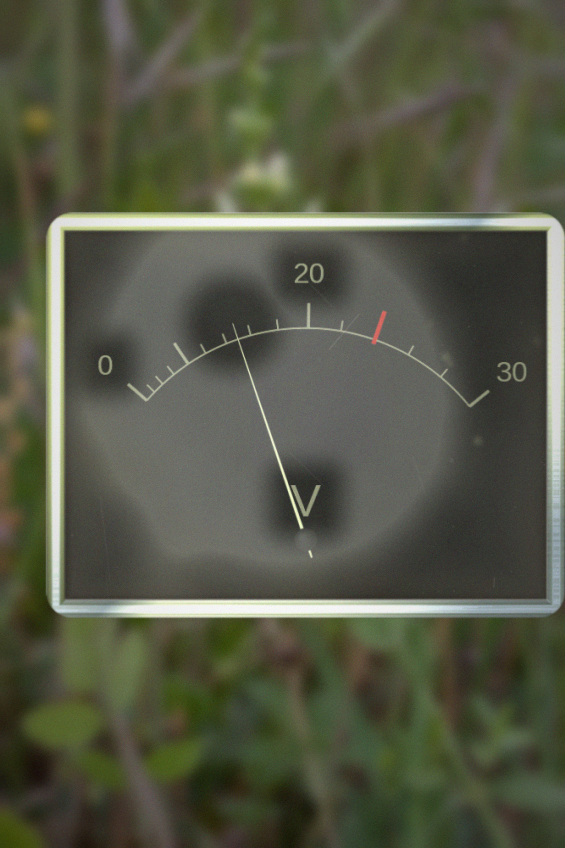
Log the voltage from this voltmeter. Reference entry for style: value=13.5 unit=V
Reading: value=15 unit=V
